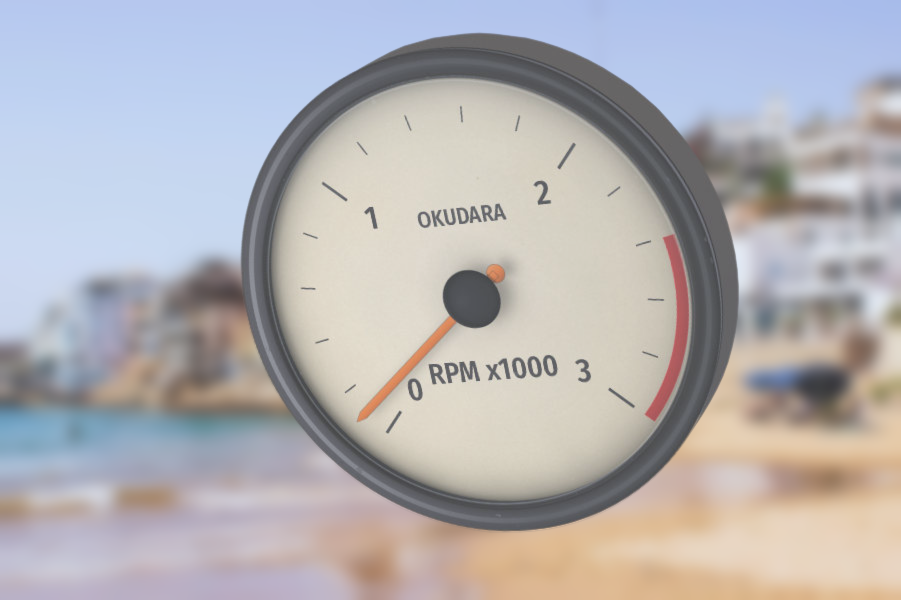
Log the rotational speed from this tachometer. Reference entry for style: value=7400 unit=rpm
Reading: value=100 unit=rpm
